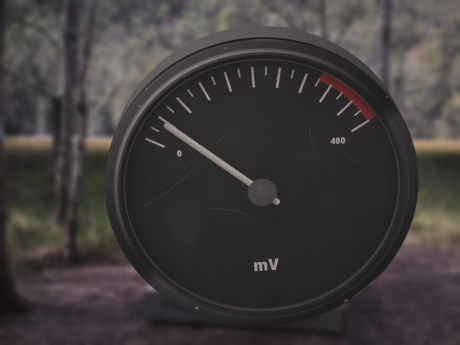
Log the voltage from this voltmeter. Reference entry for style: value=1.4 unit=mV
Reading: value=40 unit=mV
